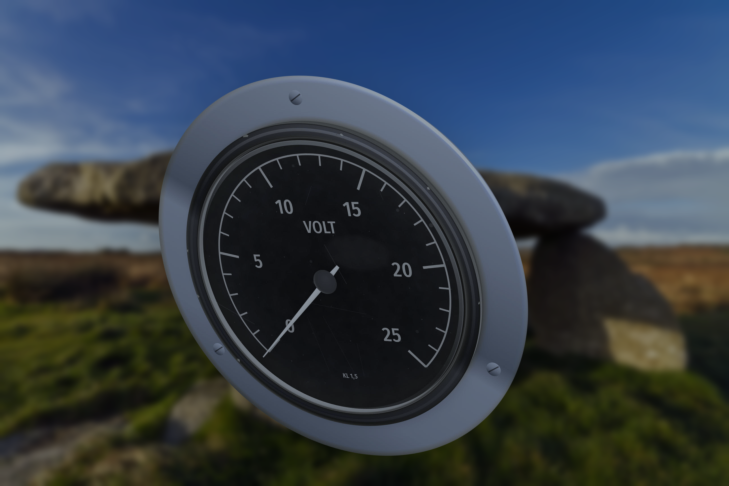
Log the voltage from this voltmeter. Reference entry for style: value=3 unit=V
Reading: value=0 unit=V
